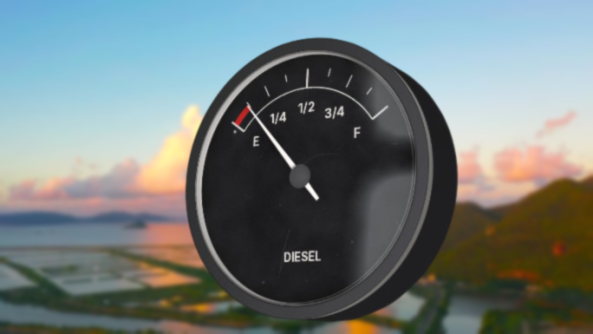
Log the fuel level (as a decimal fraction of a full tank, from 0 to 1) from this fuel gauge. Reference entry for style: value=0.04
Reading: value=0.125
